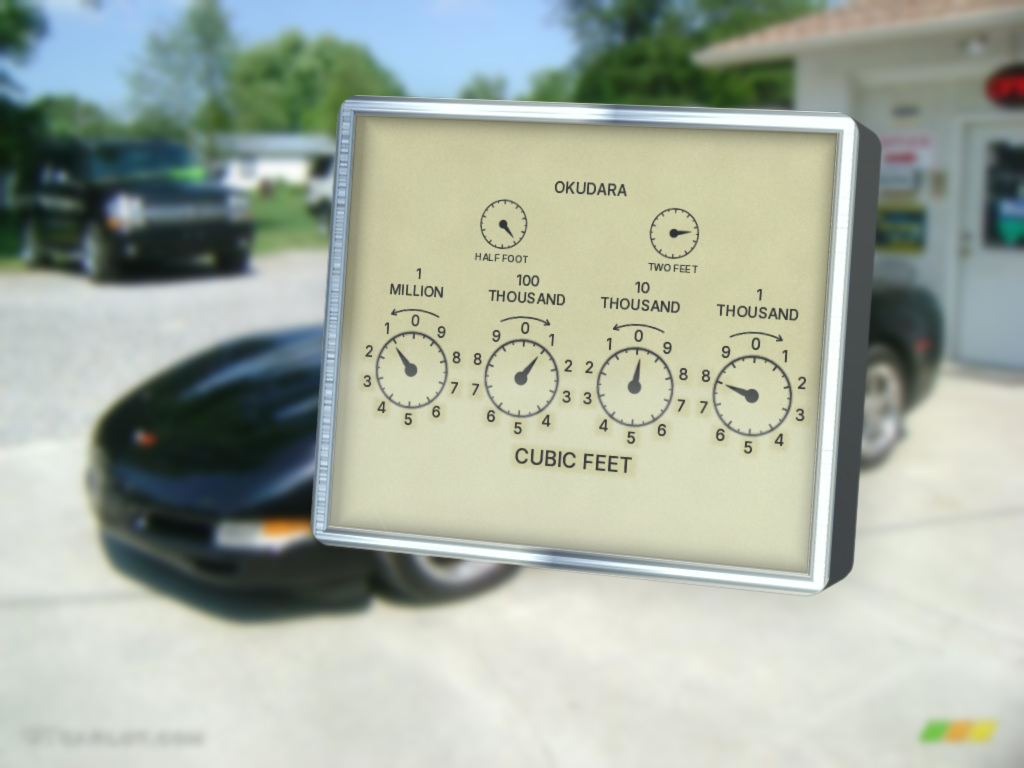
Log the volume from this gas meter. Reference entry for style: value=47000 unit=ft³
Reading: value=109800 unit=ft³
